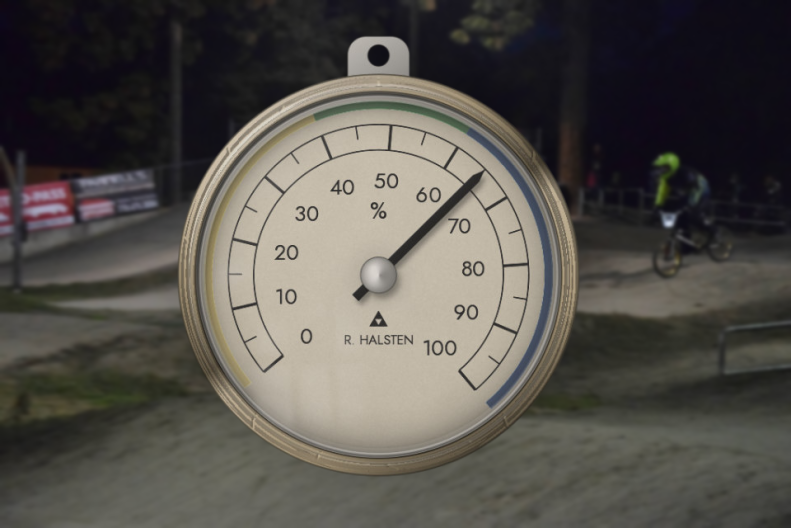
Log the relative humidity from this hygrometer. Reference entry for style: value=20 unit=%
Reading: value=65 unit=%
